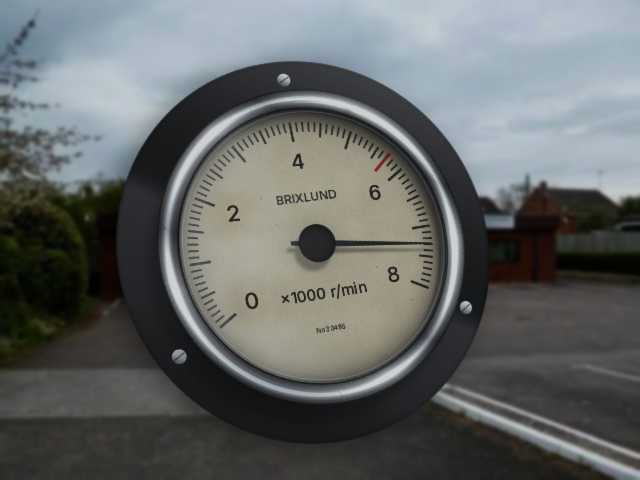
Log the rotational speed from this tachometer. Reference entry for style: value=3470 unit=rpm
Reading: value=7300 unit=rpm
